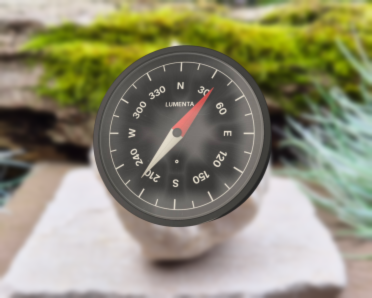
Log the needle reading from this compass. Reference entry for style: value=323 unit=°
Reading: value=37.5 unit=°
